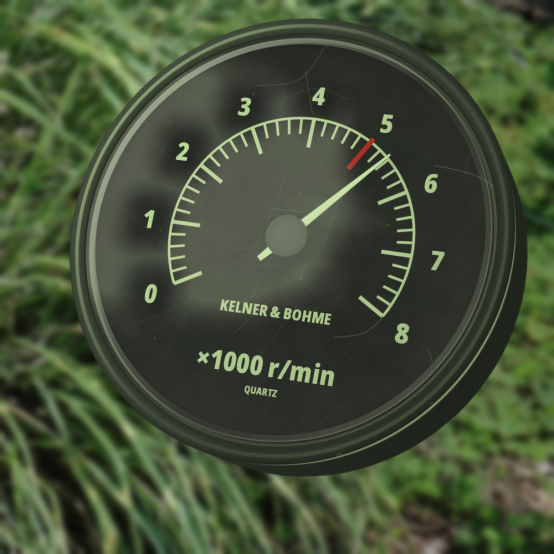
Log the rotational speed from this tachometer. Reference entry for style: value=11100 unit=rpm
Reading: value=5400 unit=rpm
